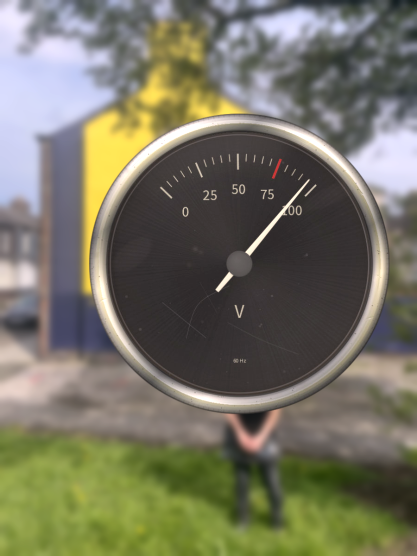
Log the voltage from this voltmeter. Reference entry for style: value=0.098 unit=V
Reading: value=95 unit=V
